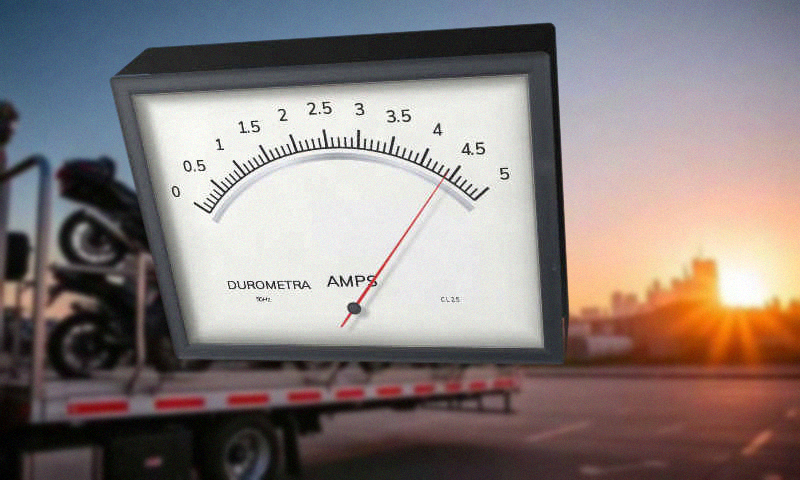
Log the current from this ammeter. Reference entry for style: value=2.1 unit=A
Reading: value=4.4 unit=A
